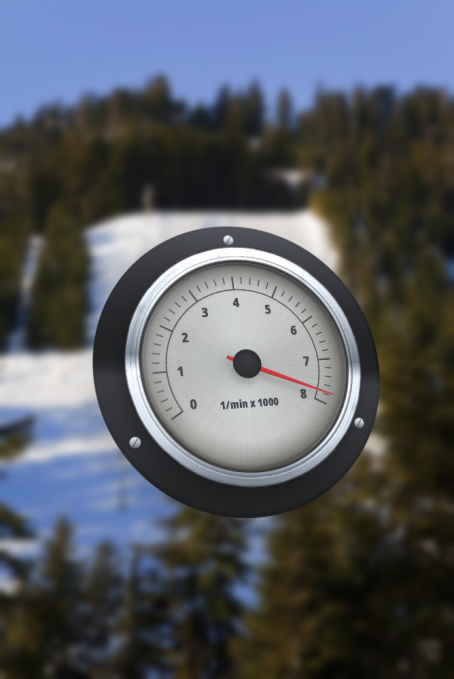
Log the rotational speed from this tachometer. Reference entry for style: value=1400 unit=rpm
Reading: value=7800 unit=rpm
